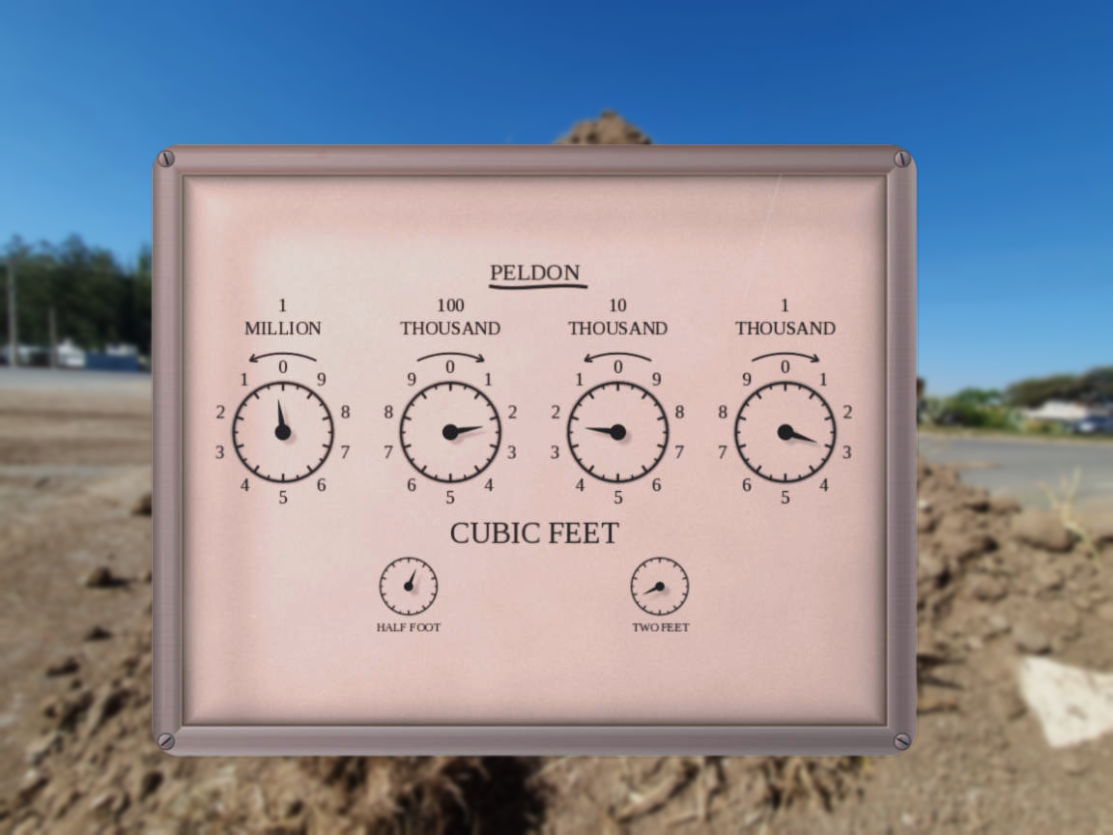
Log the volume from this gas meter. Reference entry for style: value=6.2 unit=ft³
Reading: value=22300 unit=ft³
